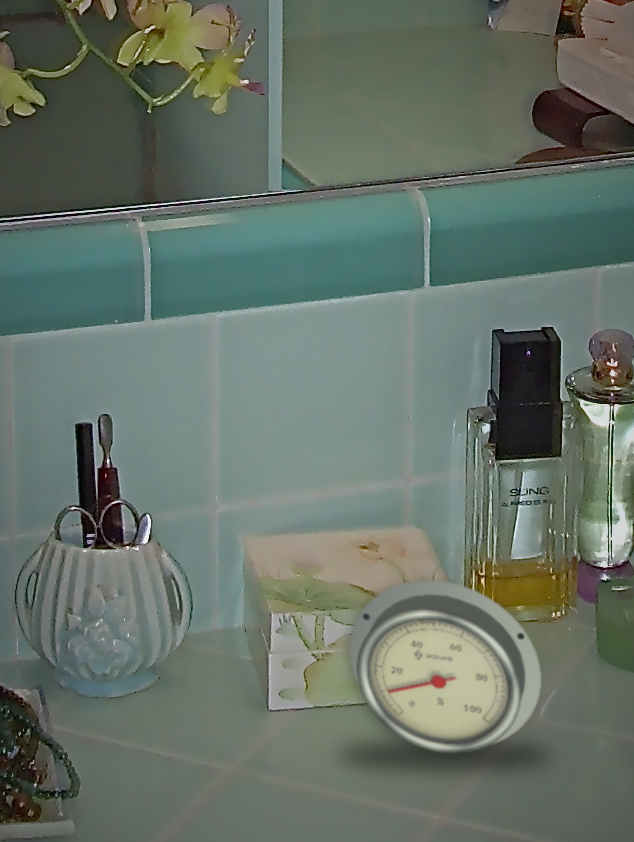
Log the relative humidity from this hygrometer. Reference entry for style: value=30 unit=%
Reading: value=10 unit=%
